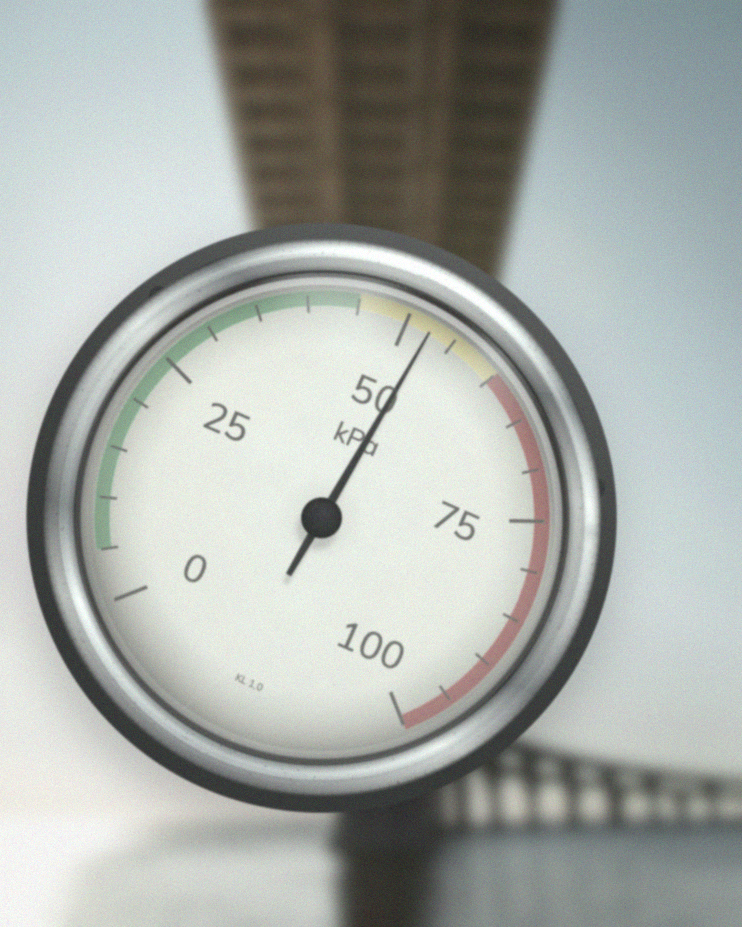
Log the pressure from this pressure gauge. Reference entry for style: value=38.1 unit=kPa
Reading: value=52.5 unit=kPa
